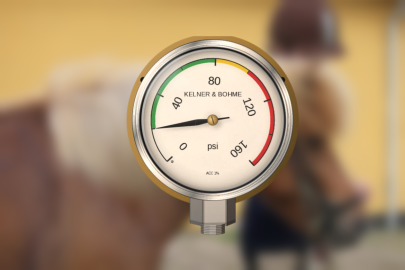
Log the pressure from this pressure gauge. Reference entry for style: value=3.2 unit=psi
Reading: value=20 unit=psi
